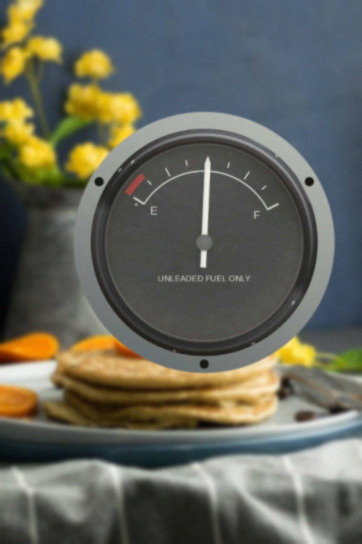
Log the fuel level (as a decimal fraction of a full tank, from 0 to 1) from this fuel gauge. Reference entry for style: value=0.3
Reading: value=0.5
